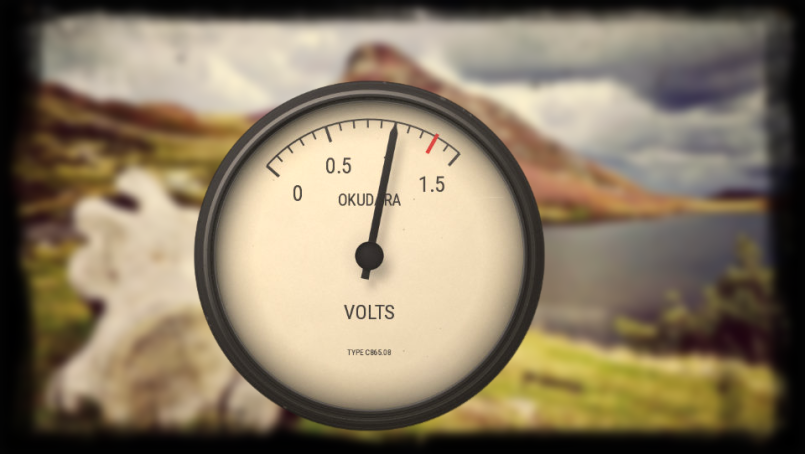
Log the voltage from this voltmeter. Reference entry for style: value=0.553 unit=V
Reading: value=1 unit=V
